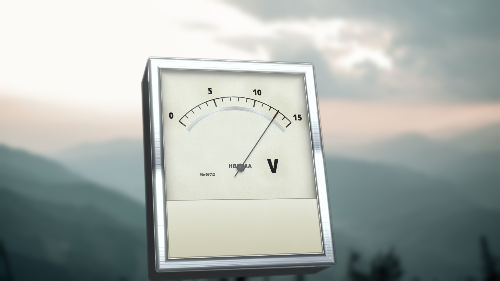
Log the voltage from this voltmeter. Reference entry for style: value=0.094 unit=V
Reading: value=13 unit=V
